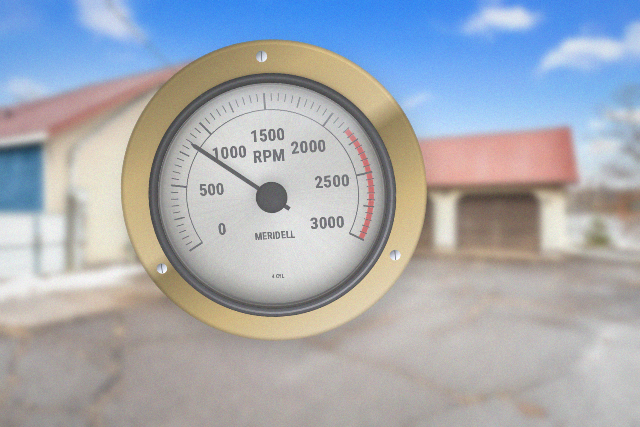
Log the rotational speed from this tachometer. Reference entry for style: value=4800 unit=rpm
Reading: value=850 unit=rpm
